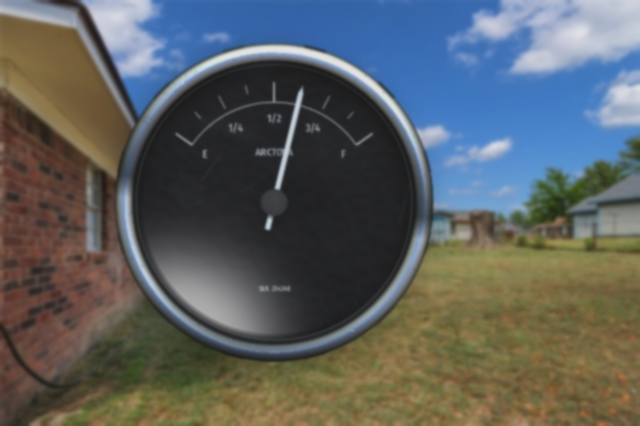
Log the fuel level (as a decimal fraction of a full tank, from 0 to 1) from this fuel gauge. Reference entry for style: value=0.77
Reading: value=0.625
